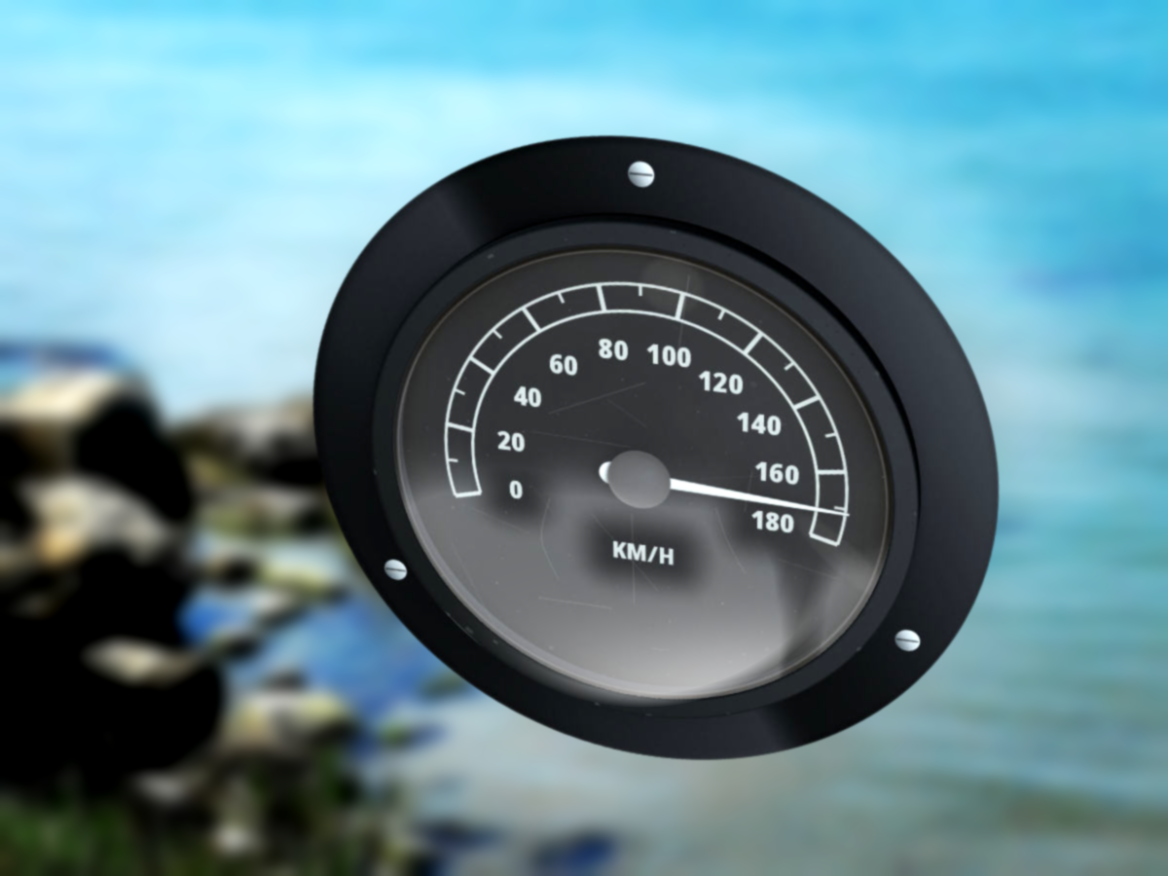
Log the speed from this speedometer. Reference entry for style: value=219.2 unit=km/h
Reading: value=170 unit=km/h
